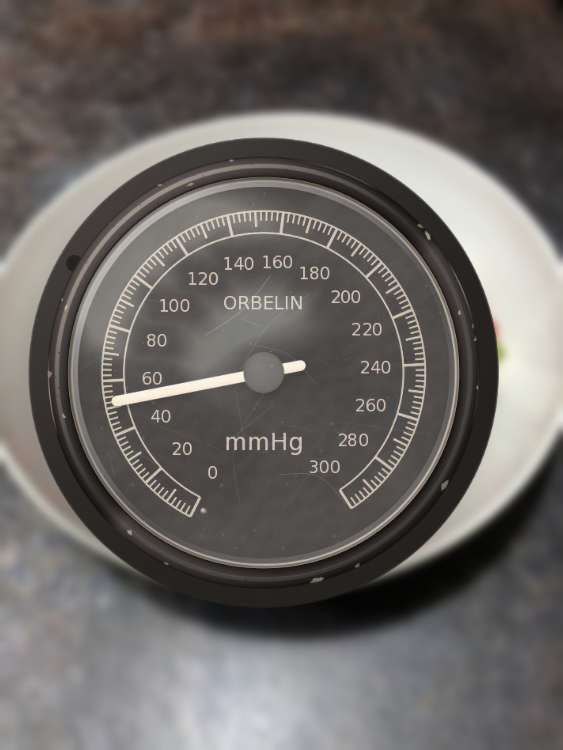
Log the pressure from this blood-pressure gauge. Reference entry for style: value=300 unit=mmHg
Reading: value=52 unit=mmHg
